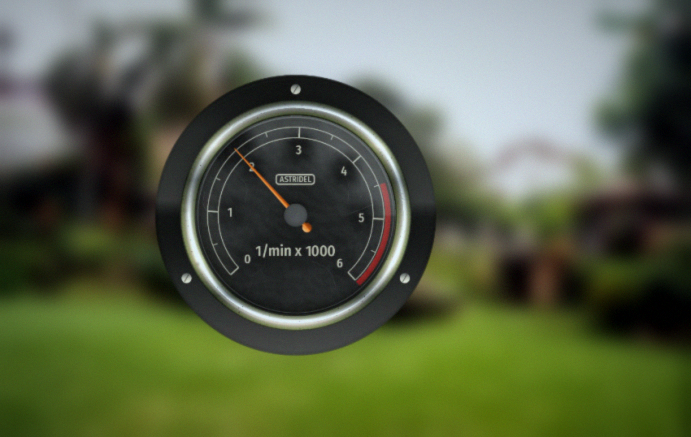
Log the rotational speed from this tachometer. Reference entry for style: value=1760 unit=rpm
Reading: value=2000 unit=rpm
